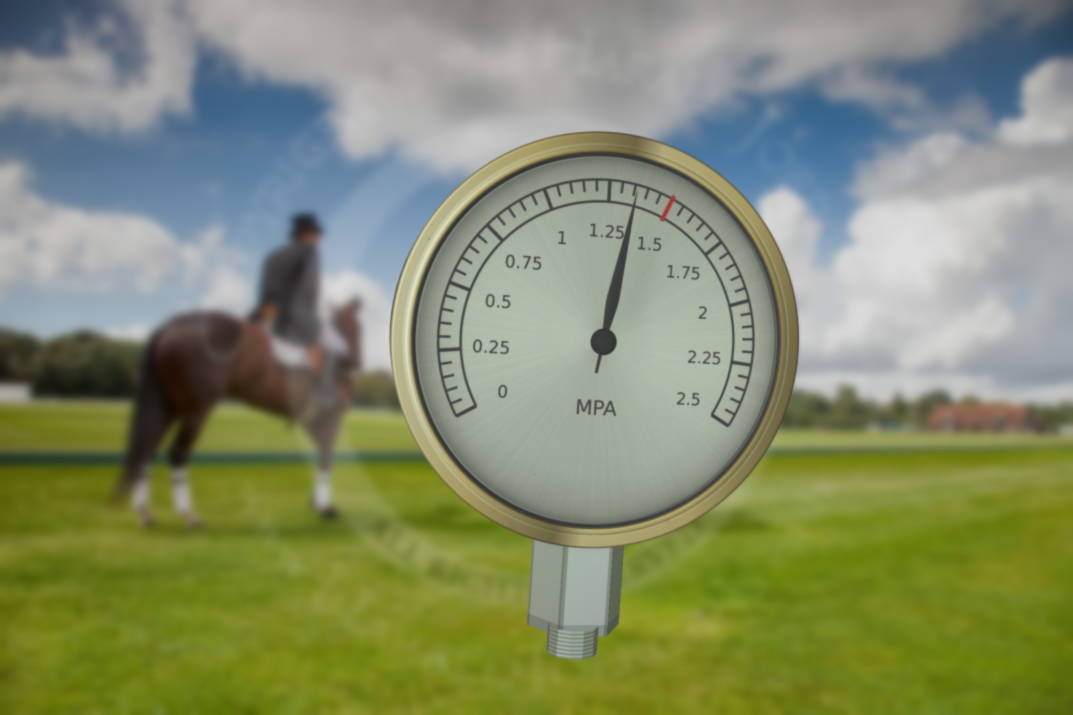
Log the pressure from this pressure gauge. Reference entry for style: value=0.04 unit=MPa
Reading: value=1.35 unit=MPa
